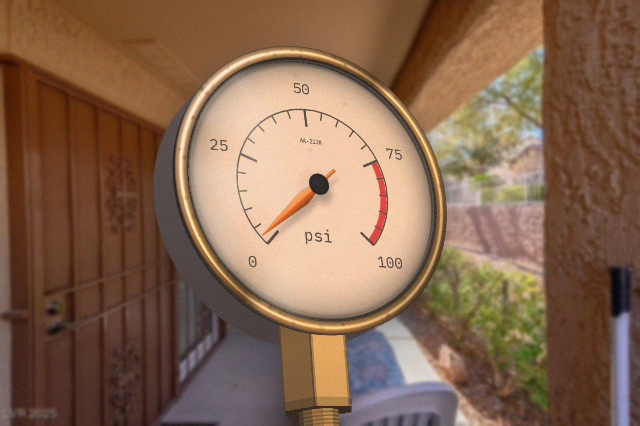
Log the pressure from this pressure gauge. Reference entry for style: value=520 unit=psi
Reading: value=2.5 unit=psi
